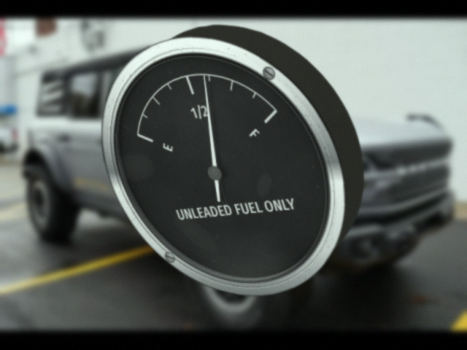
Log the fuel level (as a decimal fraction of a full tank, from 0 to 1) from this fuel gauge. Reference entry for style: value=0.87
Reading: value=0.625
